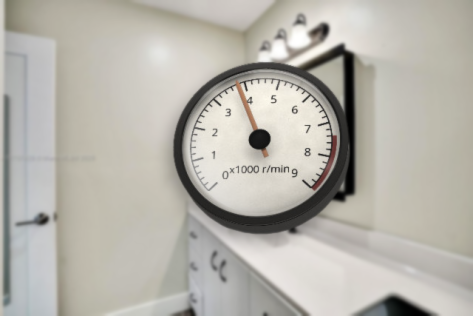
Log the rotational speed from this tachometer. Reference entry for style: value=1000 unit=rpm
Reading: value=3800 unit=rpm
